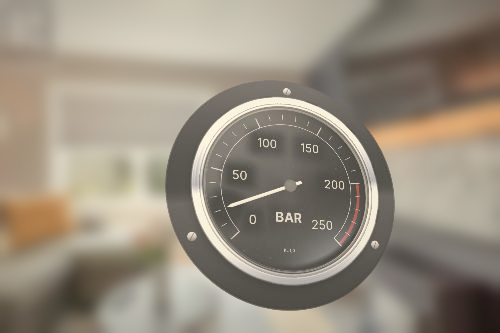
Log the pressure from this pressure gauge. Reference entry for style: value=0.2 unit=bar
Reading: value=20 unit=bar
